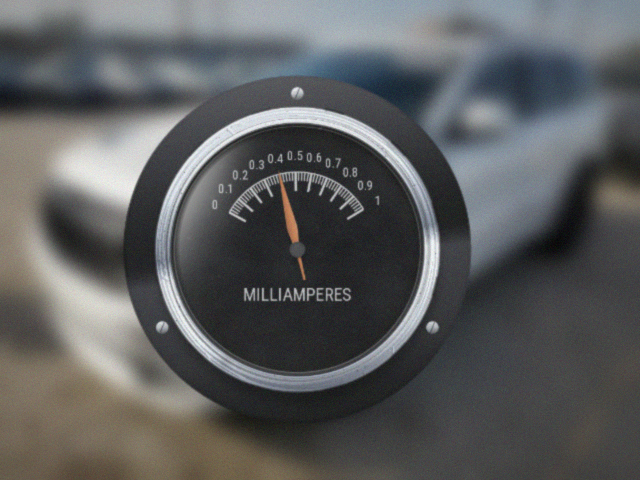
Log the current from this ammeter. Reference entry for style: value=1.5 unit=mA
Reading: value=0.4 unit=mA
